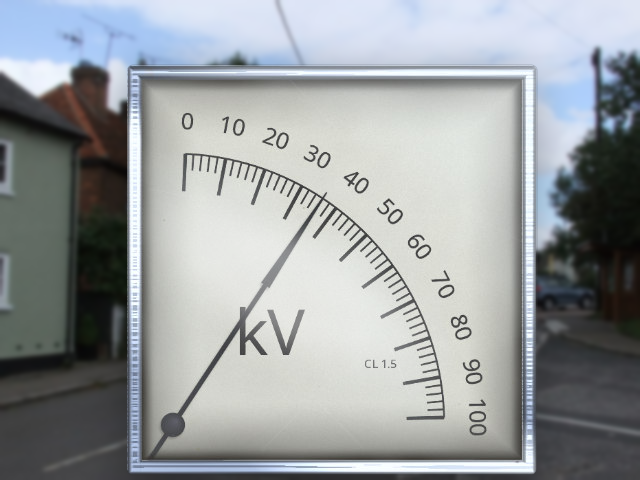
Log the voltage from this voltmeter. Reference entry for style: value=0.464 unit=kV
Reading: value=36 unit=kV
